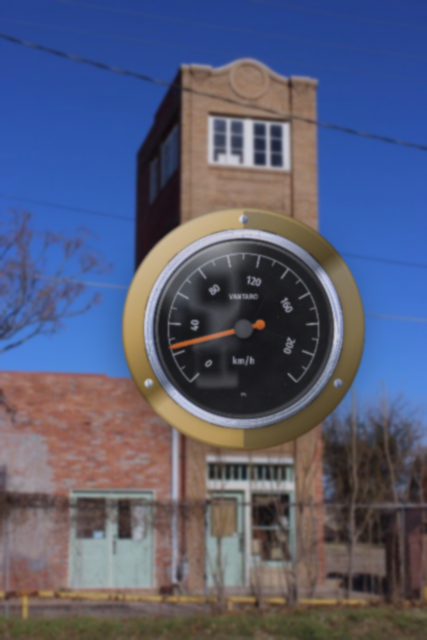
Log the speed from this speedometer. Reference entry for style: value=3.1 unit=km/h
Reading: value=25 unit=km/h
